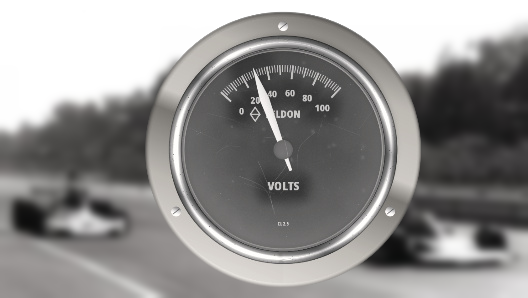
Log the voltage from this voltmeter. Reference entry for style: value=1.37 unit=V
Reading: value=30 unit=V
